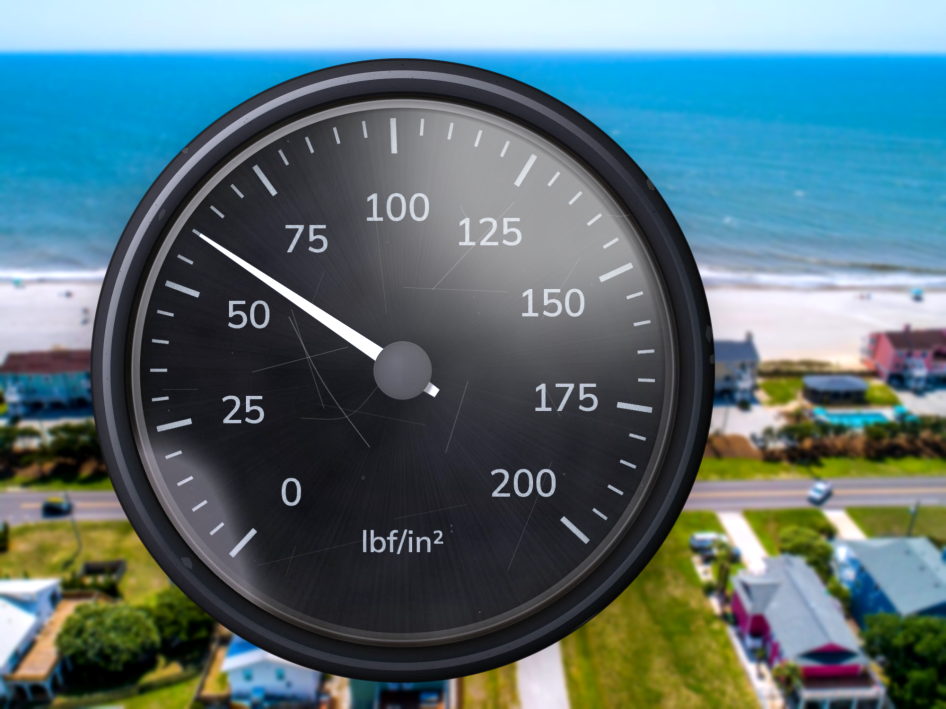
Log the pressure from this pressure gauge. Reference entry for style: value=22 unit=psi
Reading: value=60 unit=psi
